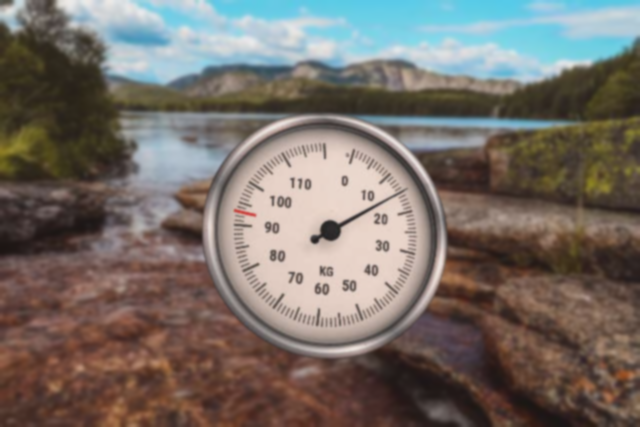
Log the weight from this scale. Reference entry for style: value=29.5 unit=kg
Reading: value=15 unit=kg
